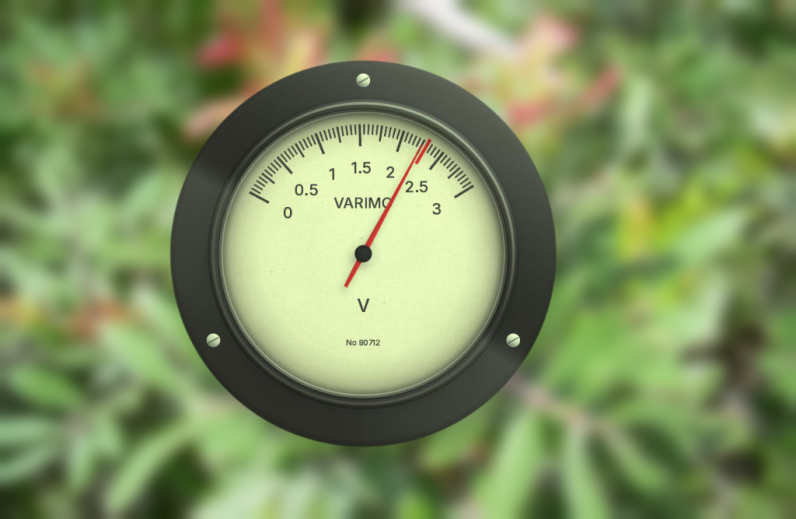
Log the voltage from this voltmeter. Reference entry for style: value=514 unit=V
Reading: value=2.25 unit=V
